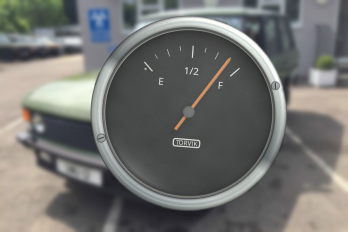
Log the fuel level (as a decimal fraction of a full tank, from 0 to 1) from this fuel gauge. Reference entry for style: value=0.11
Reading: value=0.875
